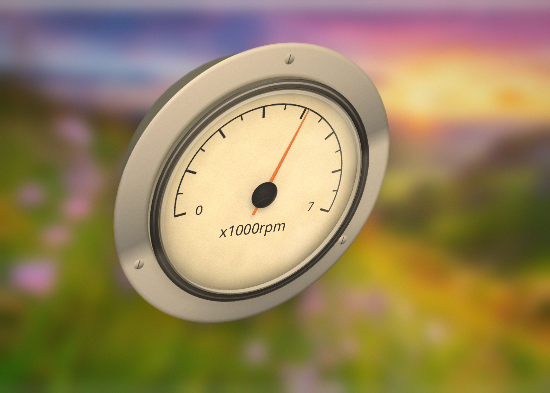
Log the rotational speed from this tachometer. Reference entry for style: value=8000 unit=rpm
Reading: value=4000 unit=rpm
